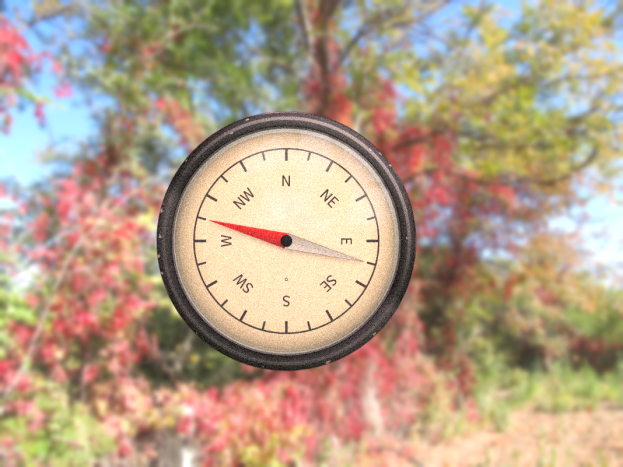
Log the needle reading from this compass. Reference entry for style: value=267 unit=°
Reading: value=285 unit=°
